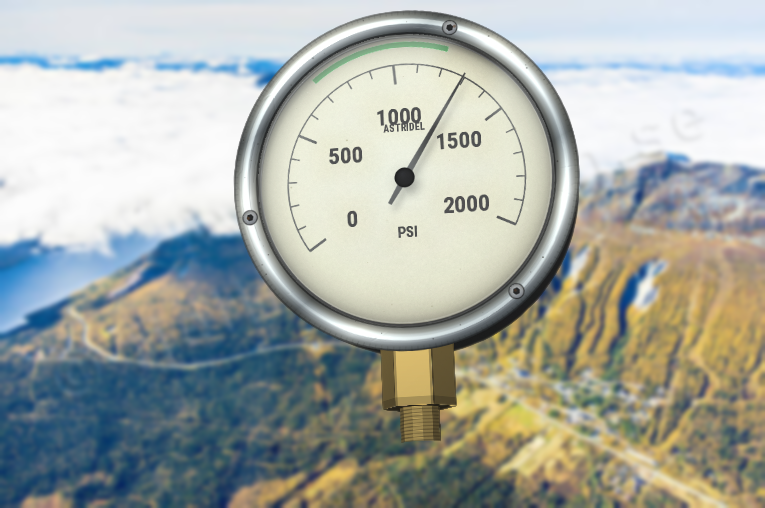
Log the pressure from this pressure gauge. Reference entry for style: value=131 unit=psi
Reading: value=1300 unit=psi
